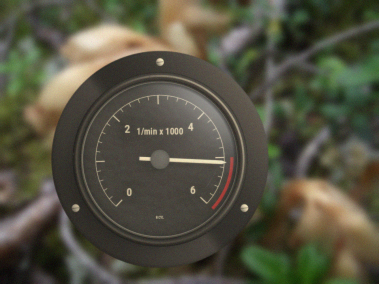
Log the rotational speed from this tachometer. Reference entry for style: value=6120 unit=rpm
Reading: value=5100 unit=rpm
